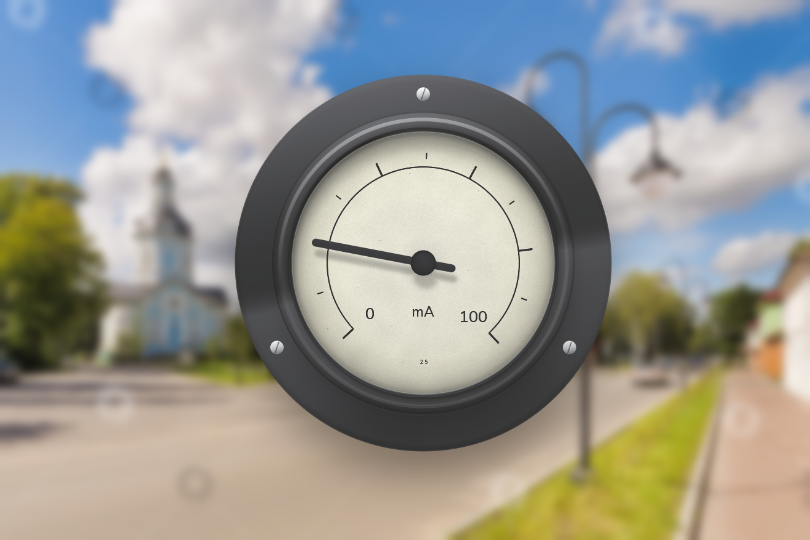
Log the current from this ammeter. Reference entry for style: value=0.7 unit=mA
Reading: value=20 unit=mA
